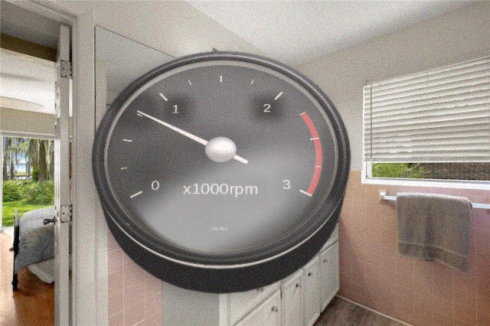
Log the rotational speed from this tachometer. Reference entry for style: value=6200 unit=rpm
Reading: value=750 unit=rpm
